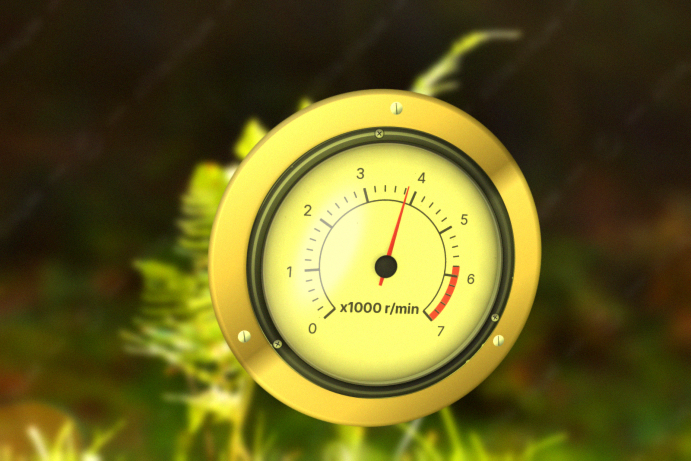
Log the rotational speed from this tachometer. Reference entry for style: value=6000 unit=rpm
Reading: value=3800 unit=rpm
